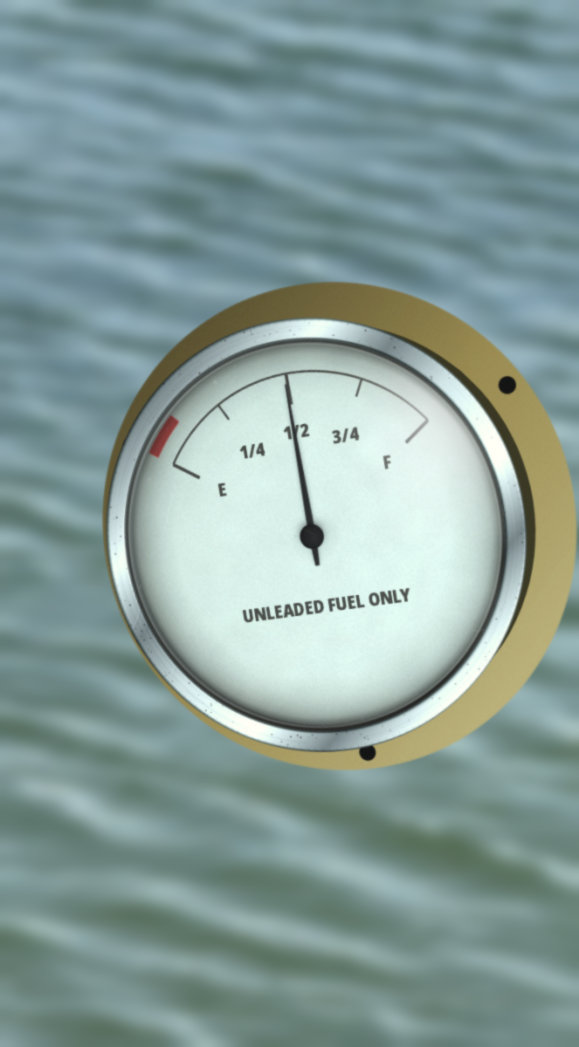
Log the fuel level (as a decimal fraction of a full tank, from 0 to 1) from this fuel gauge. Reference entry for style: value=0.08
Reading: value=0.5
